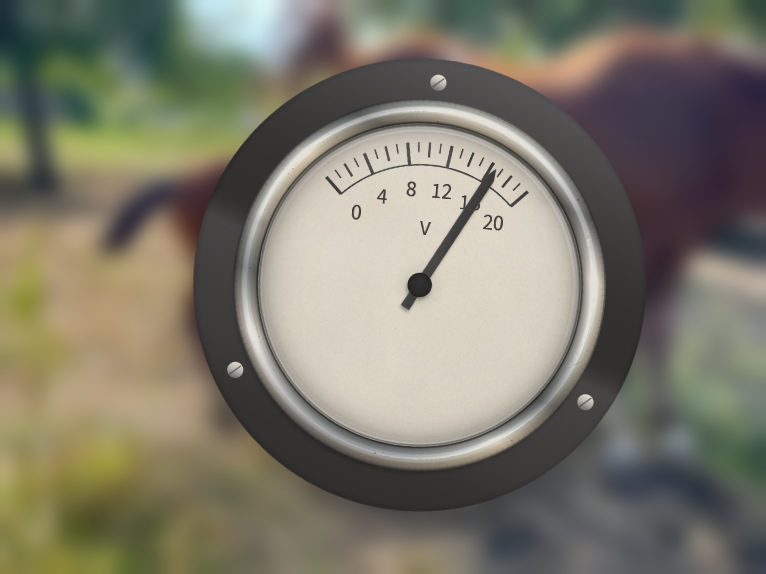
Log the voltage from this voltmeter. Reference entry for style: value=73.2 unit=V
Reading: value=16.5 unit=V
